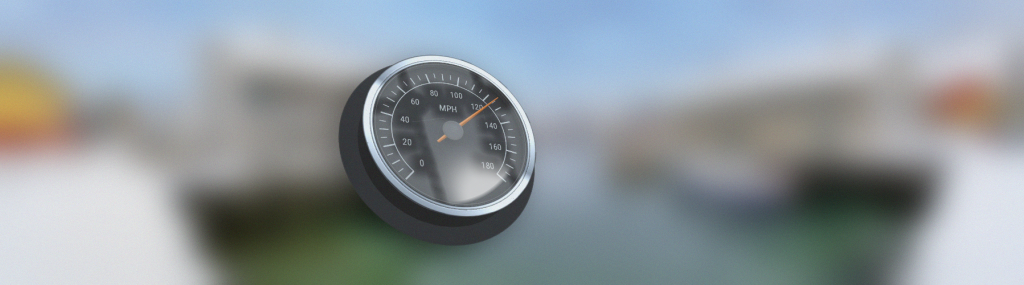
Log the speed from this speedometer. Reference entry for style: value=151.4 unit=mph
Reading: value=125 unit=mph
